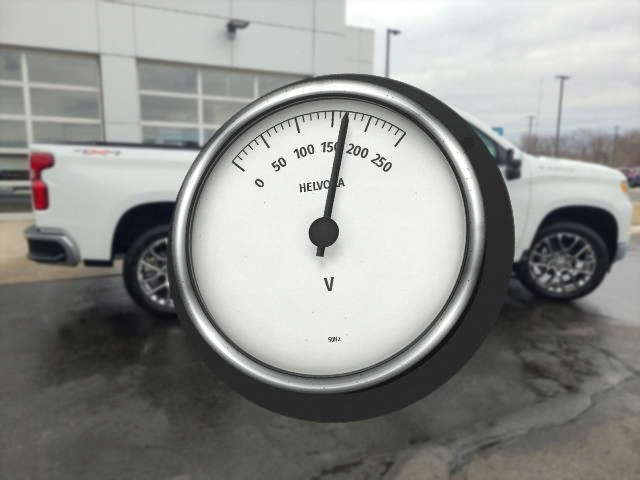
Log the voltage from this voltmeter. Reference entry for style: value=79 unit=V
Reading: value=170 unit=V
